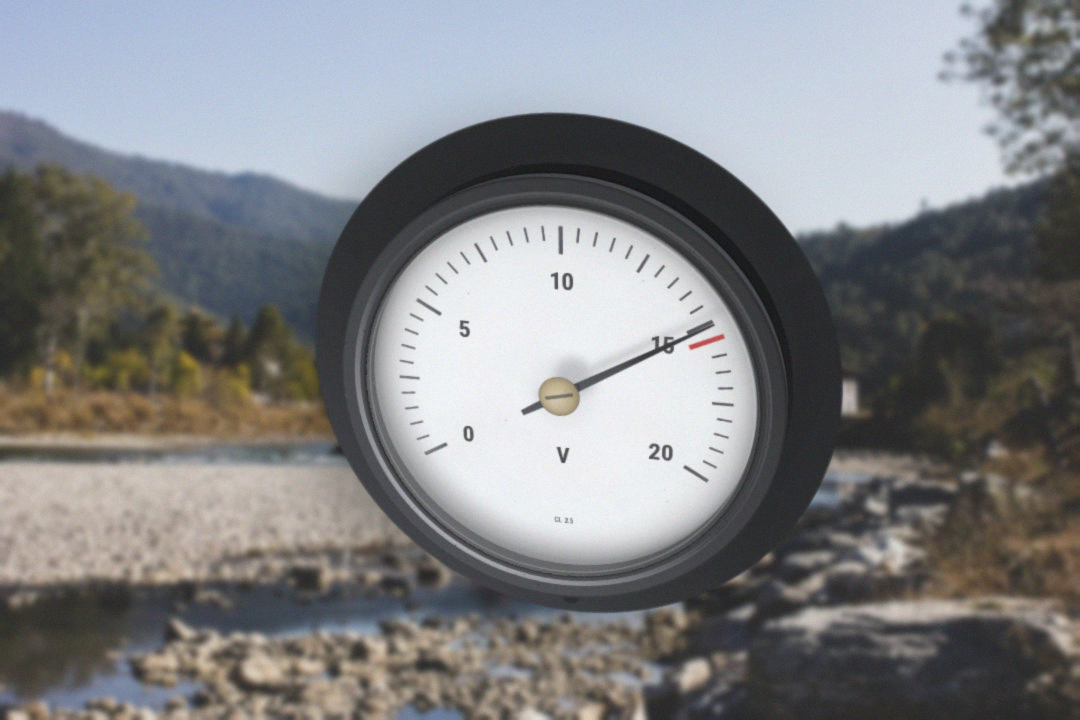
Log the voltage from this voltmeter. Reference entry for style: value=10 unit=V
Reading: value=15 unit=V
